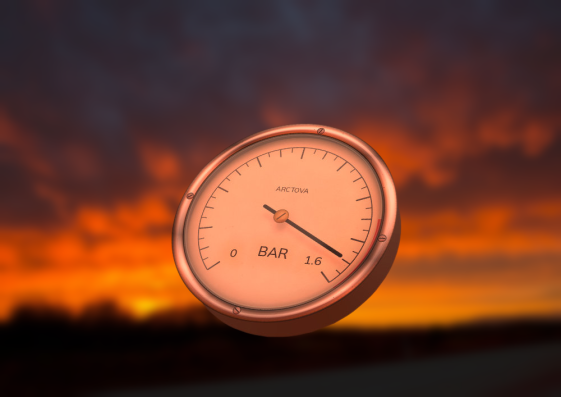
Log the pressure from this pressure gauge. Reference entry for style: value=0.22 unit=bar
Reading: value=1.5 unit=bar
